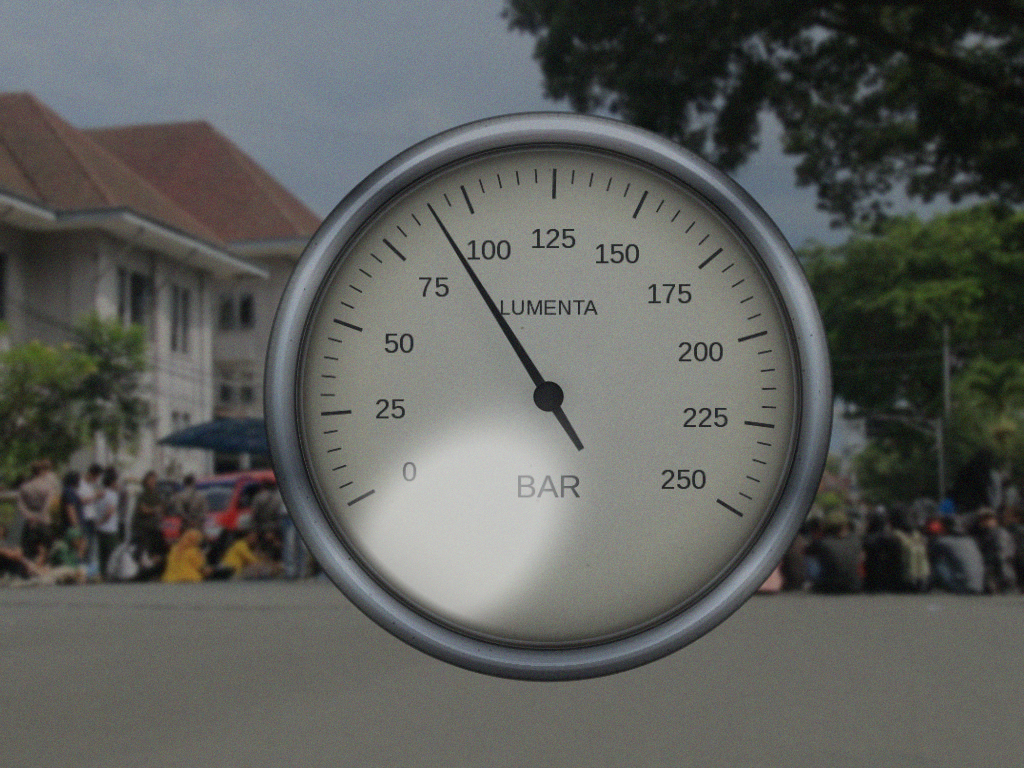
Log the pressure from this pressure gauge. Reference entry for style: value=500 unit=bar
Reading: value=90 unit=bar
